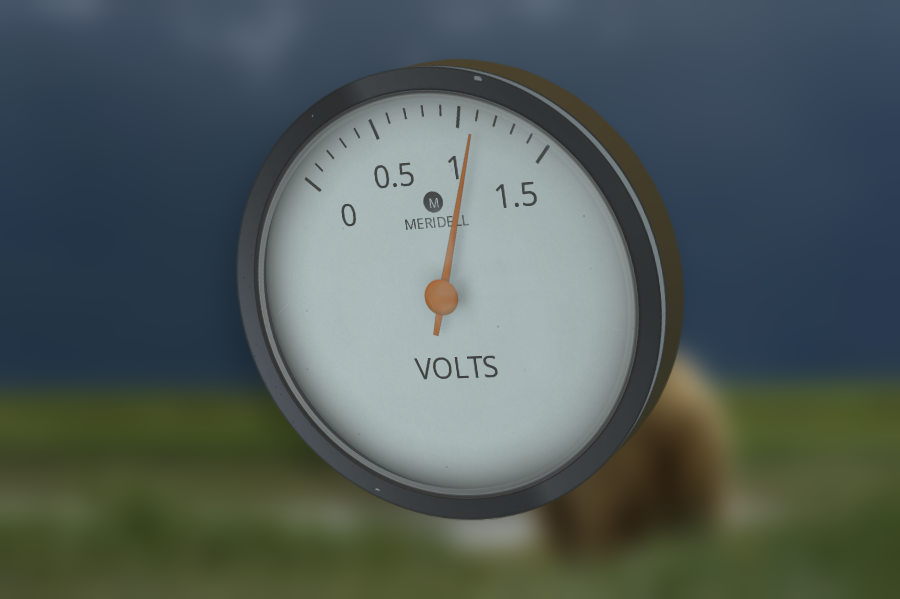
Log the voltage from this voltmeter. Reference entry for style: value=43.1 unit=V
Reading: value=1.1 unit=V
